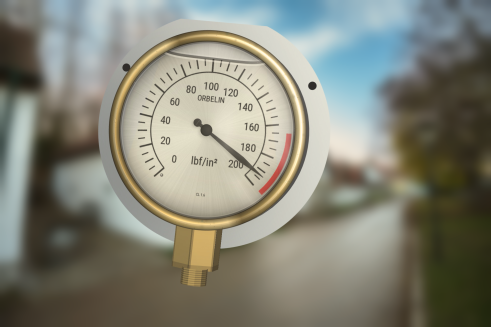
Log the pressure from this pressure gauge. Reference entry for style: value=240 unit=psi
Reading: value=192.5 unit=psi
